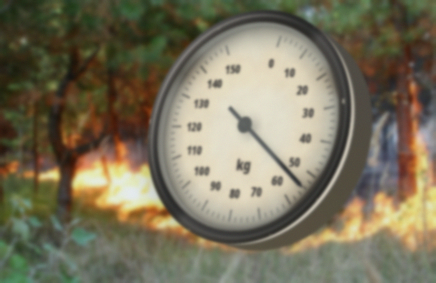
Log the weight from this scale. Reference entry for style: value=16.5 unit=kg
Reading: value=54 unit=kg
